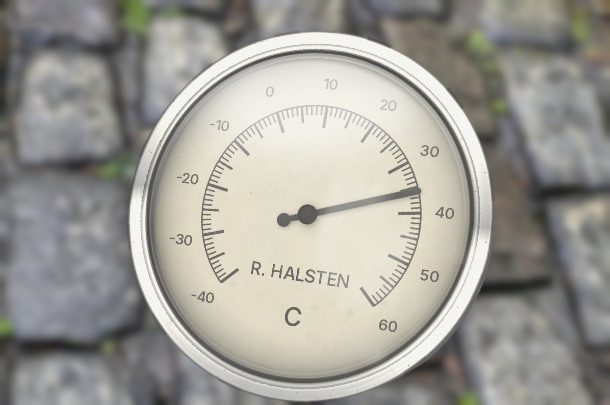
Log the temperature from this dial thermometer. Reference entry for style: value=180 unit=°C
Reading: value=36 unit=°C
